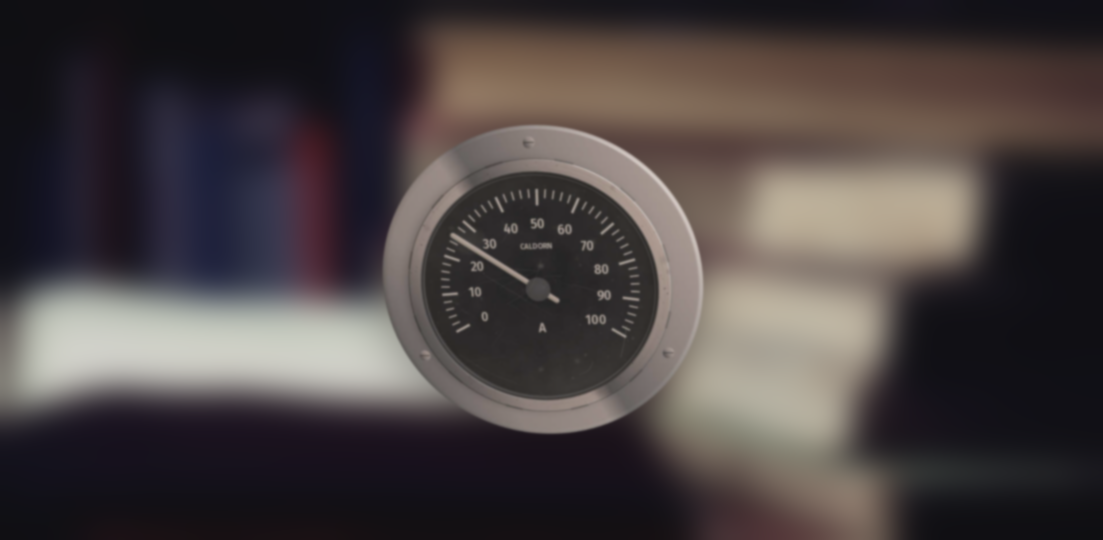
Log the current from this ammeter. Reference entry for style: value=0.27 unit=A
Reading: value=26 unit=A
